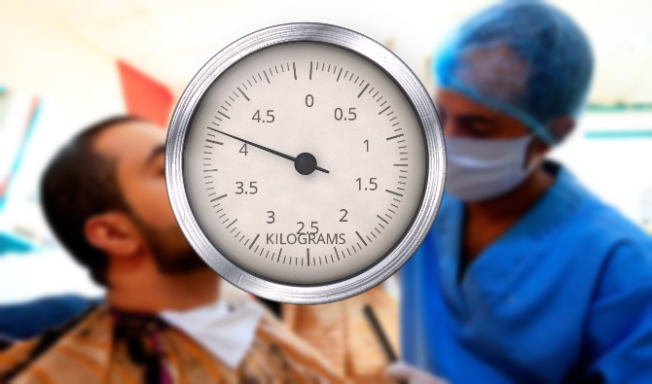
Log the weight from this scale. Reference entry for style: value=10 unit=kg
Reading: value=4.1 unit=kg
